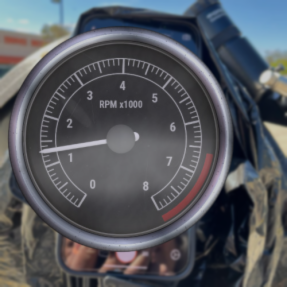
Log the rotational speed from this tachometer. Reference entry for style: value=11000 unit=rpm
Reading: value=1300 unit=rpm
